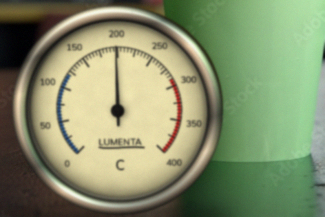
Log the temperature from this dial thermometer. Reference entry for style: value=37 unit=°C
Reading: value=200 unit=°C
